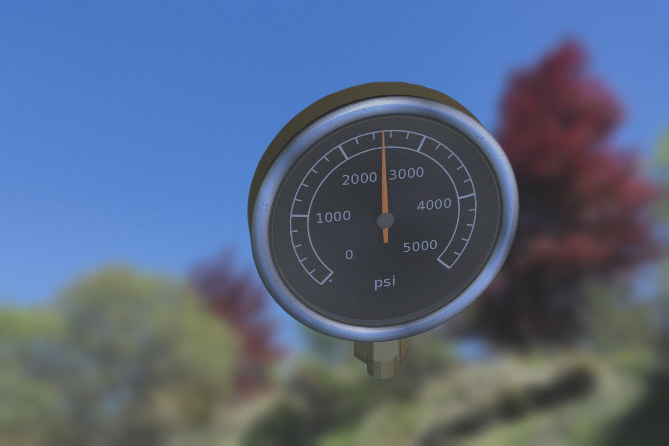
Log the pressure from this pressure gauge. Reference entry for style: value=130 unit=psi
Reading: value=2500 unit=psi
